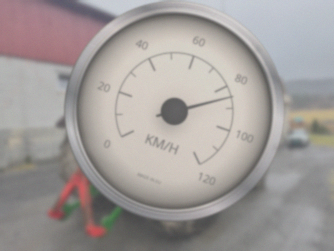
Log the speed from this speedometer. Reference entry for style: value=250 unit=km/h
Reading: value=85 unit=km/h
